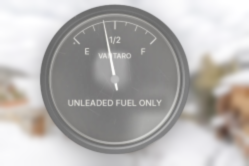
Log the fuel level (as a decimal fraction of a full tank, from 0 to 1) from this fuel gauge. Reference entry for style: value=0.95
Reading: value=0.375
